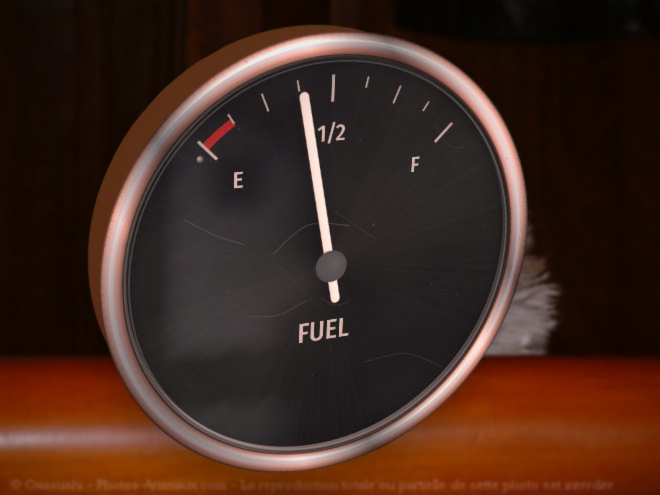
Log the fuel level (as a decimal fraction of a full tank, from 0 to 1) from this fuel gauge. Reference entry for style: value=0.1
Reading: value=0.375
